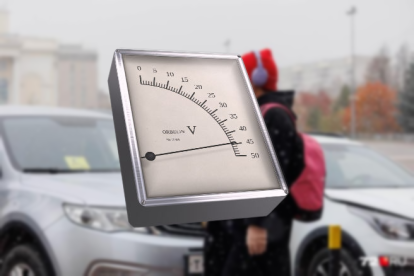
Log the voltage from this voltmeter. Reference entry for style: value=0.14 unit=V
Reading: value=45 unit=V
